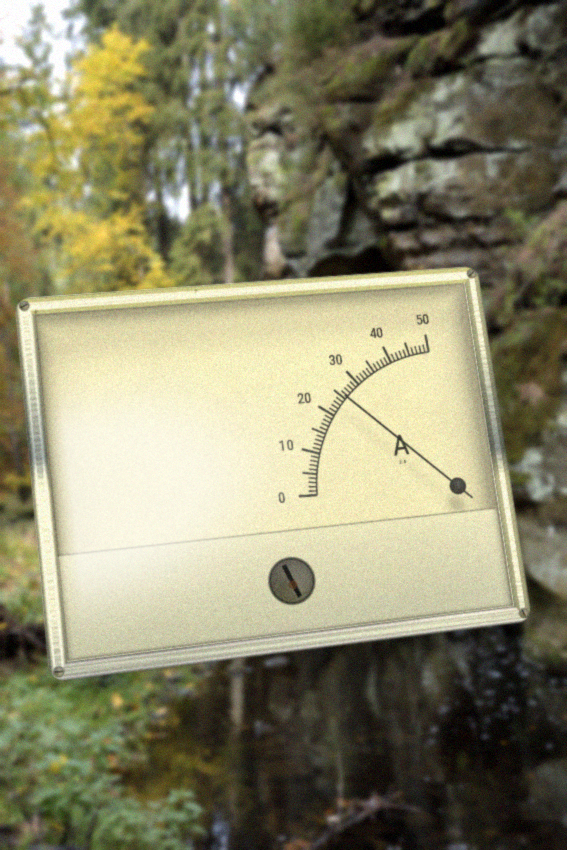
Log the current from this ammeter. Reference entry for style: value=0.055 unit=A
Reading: value=25 unit=A
